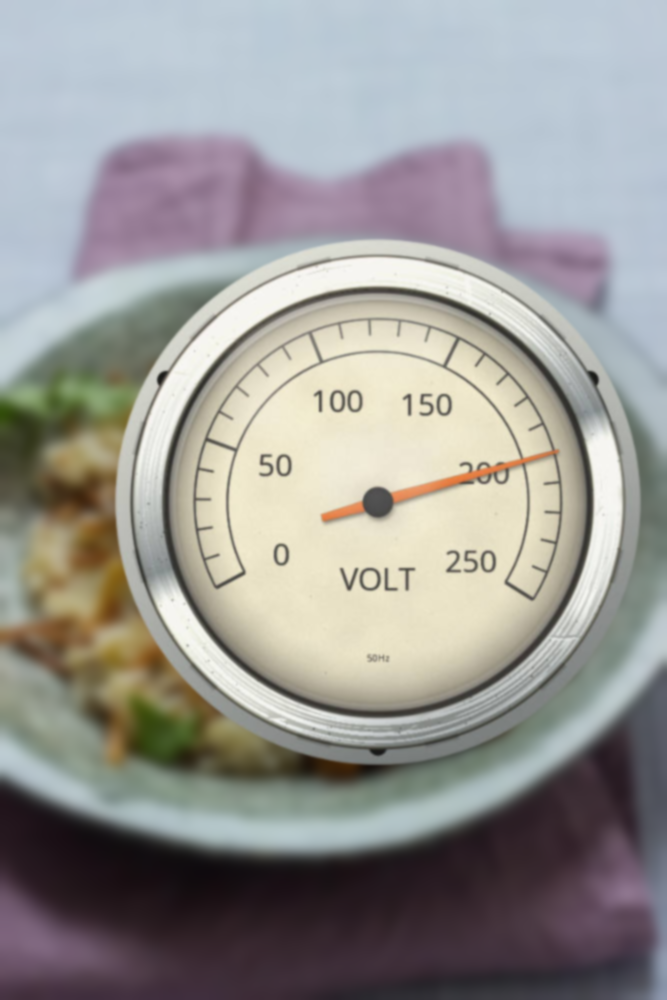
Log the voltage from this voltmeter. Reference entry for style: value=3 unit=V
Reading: value=200 unit=V
